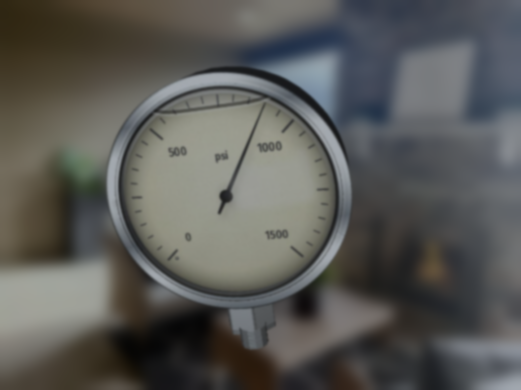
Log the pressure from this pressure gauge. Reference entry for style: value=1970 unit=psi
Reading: value=900 unit=psi
